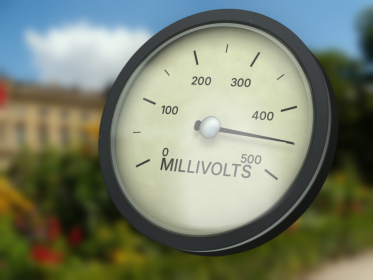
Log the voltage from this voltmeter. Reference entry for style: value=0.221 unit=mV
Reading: value=450 unit=mV
